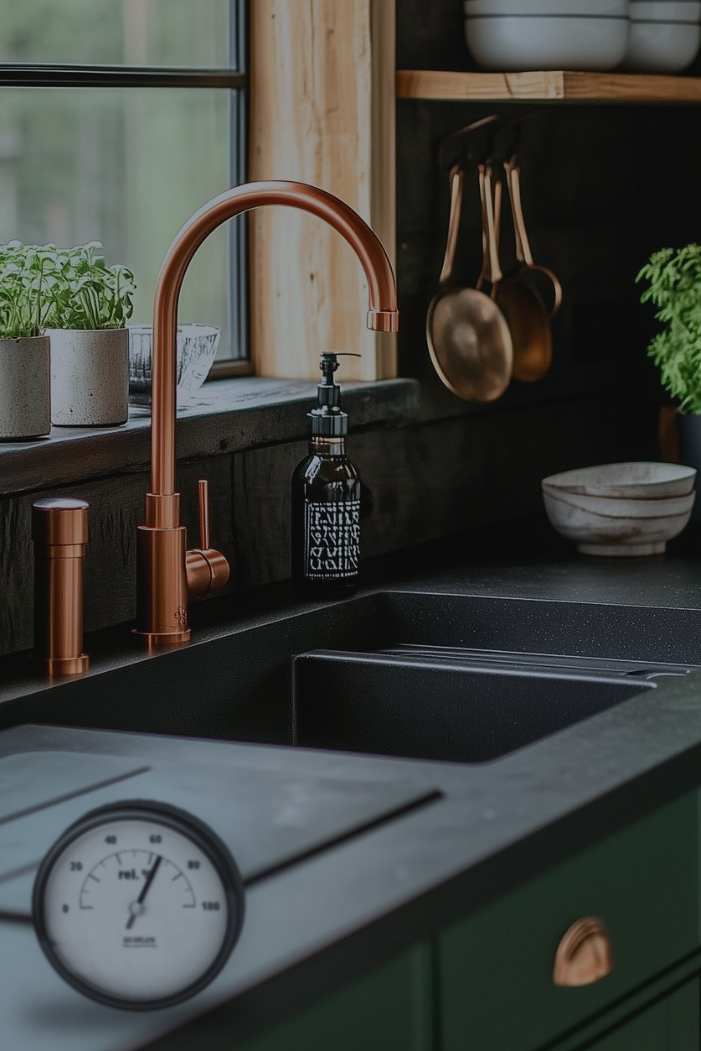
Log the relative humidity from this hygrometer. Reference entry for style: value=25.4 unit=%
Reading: value=65 unit=%
